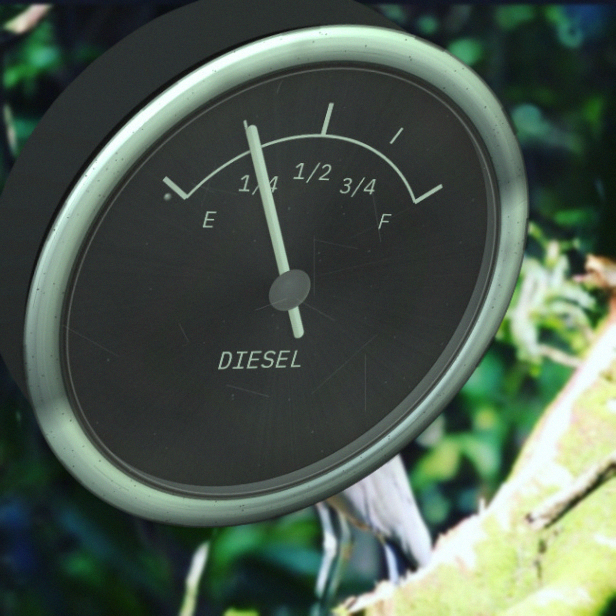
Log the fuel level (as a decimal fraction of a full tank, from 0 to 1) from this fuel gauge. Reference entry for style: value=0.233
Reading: value=0.25
